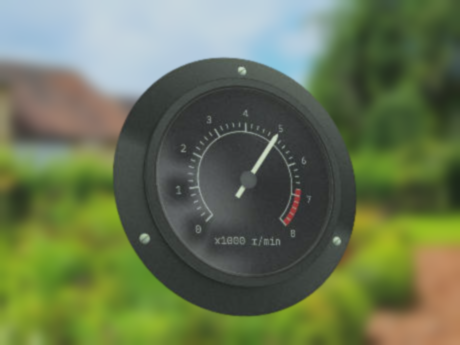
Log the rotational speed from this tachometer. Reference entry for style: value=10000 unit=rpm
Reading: value=5000 unit=rpm
